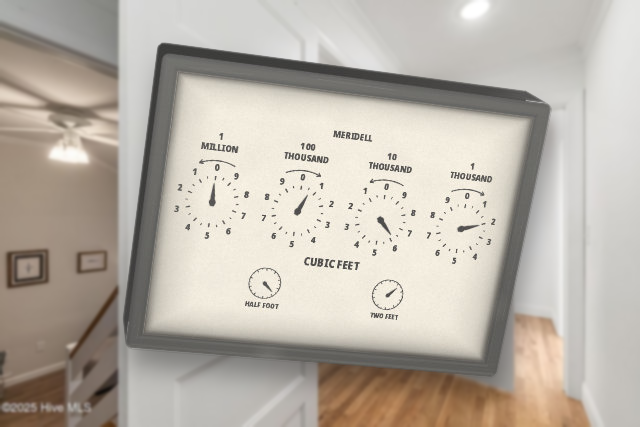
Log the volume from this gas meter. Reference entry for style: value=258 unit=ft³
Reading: value=6200 unit=ft³
